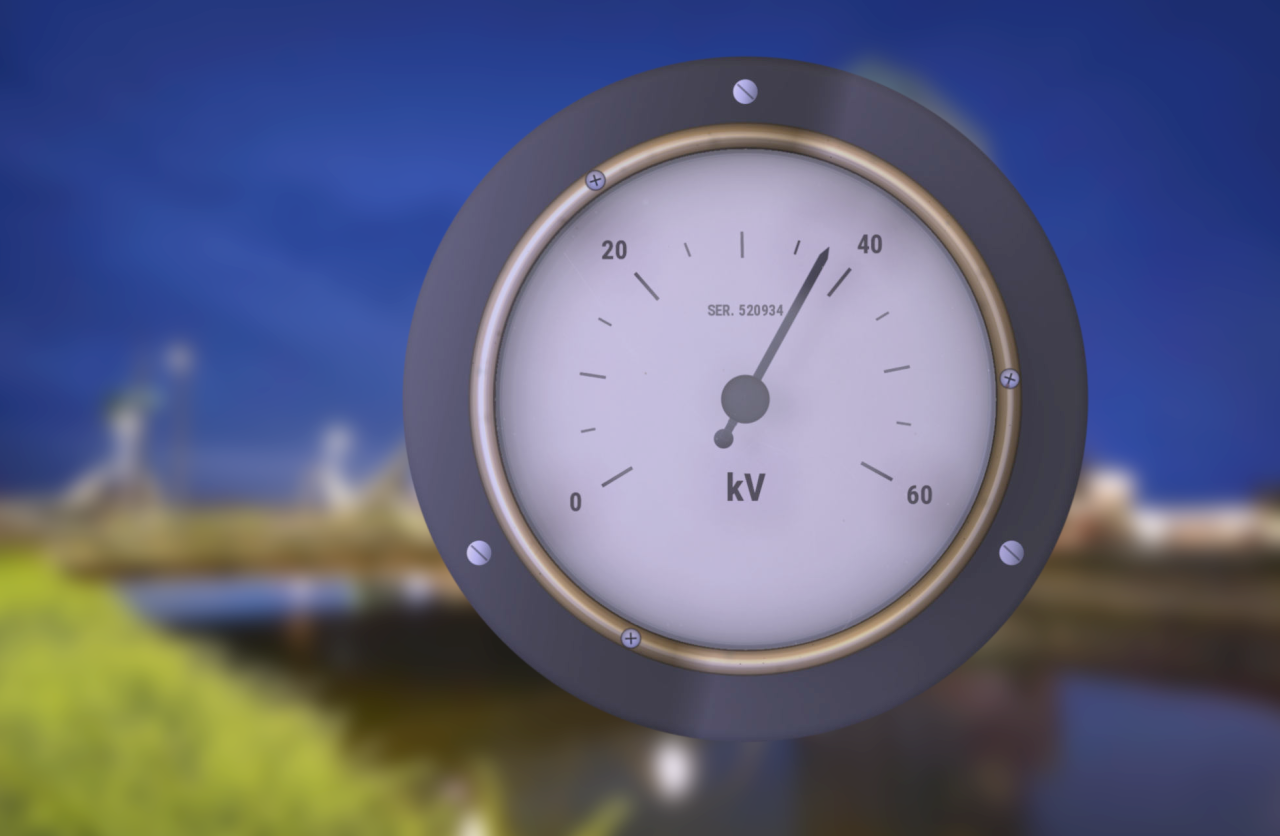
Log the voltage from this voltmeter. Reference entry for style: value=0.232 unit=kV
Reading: value=37.5 unit=kV
